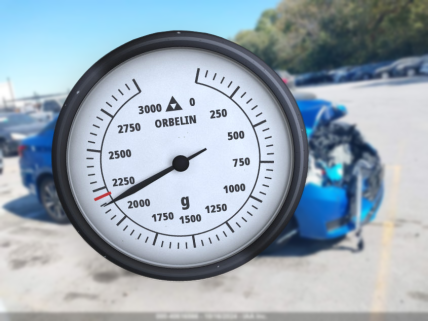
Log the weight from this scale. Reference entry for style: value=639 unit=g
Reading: value=2150 unit=g
